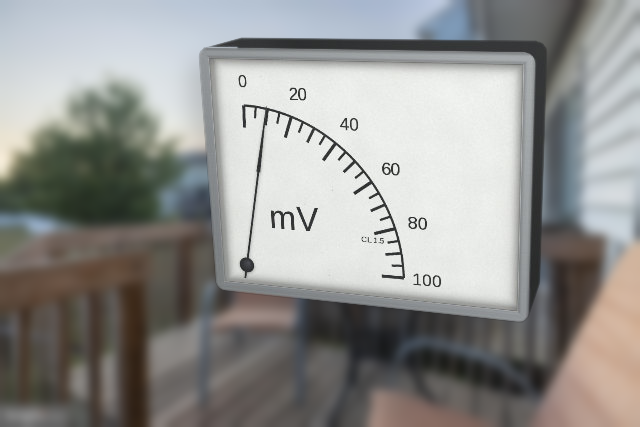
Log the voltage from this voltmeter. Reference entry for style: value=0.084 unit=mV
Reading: value=10 unit=mV
